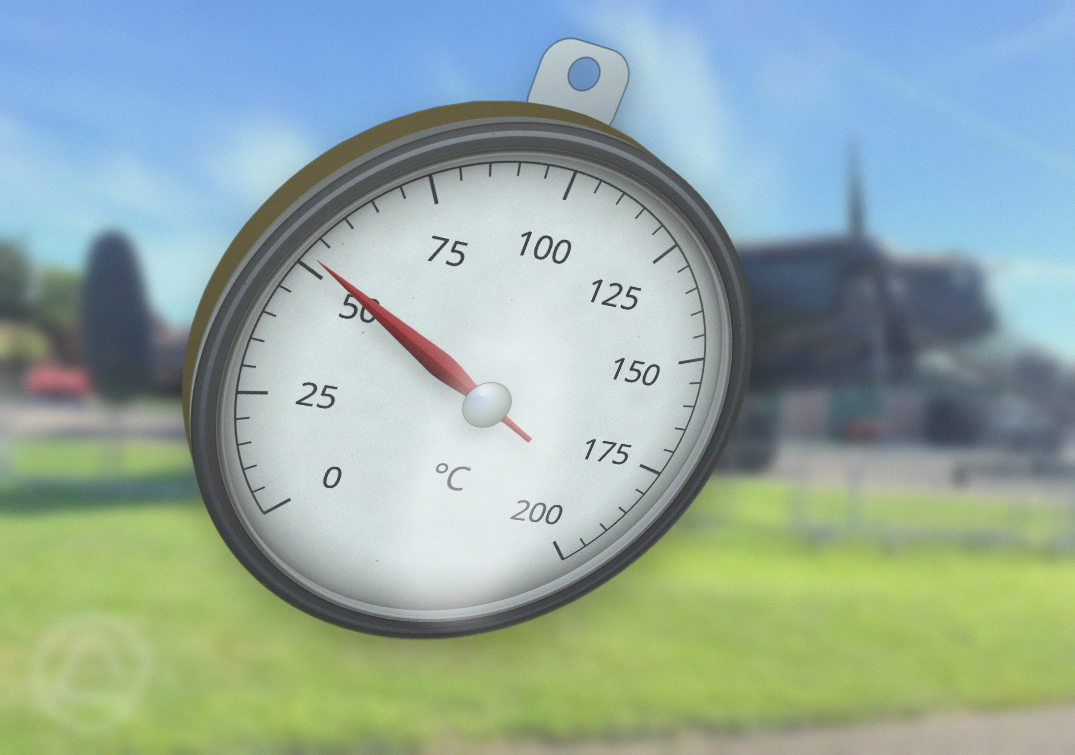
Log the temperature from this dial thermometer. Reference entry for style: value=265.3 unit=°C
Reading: value=52.5 unit=°C
